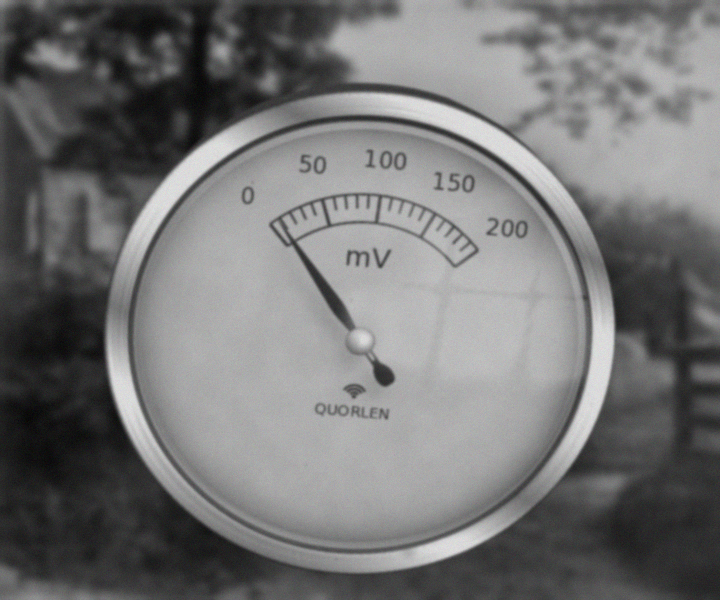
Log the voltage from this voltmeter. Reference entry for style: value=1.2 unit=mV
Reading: value=10 unit=mV
